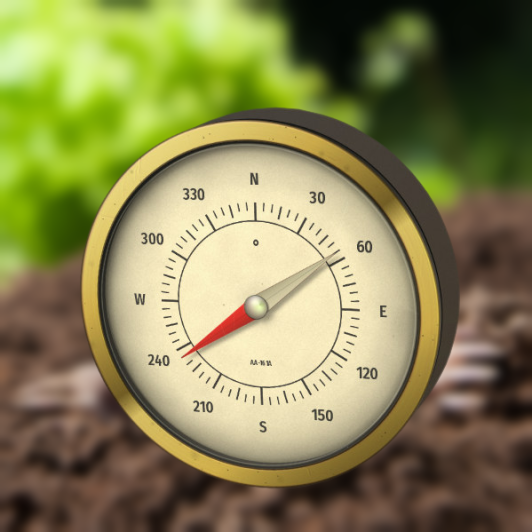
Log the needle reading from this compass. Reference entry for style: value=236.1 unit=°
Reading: value=235 unit=°
